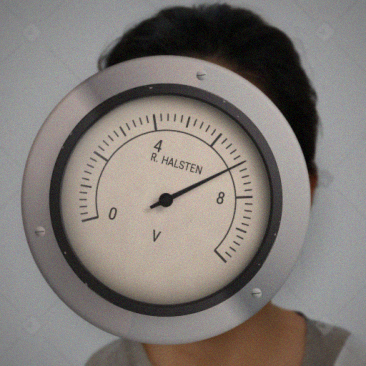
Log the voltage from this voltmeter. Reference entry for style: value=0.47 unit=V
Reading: value=7 unit=V
